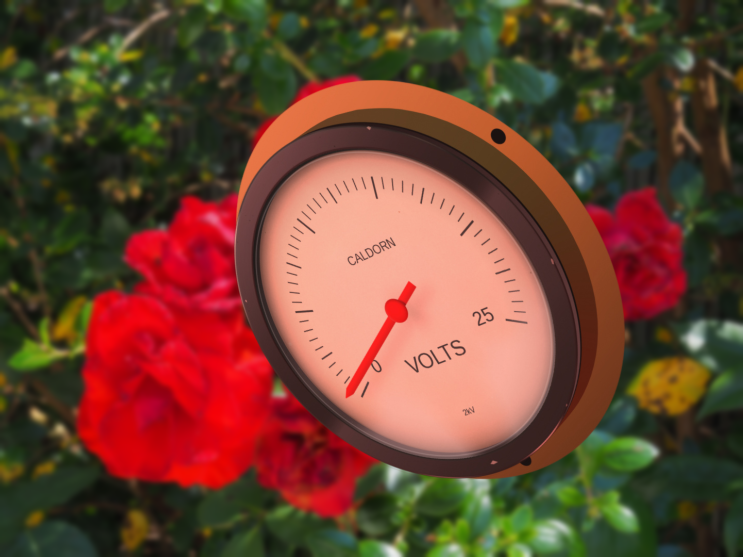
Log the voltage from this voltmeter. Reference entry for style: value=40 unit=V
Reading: value=0.5 unit=V
